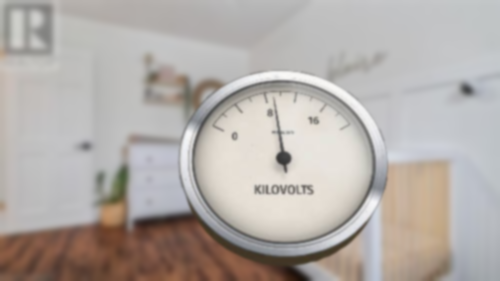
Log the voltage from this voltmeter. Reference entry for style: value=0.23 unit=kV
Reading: value=9 unit=kV
